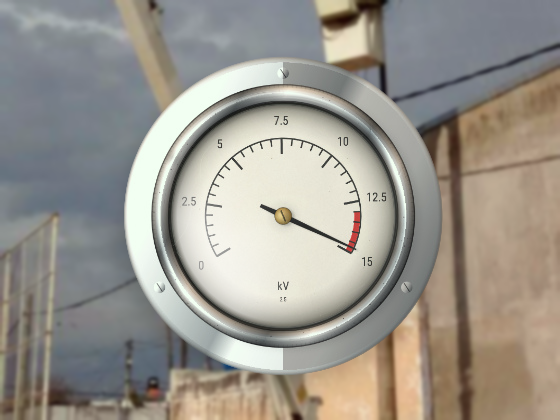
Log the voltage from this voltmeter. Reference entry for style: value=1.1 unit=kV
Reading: value=14.75 unit=kV
